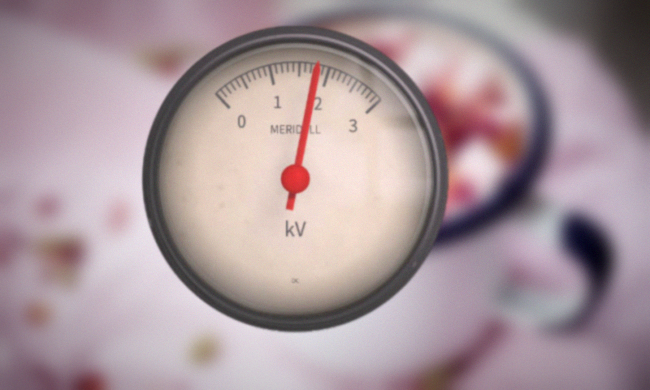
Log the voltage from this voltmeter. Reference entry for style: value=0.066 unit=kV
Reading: value=1.8 unit=kV
